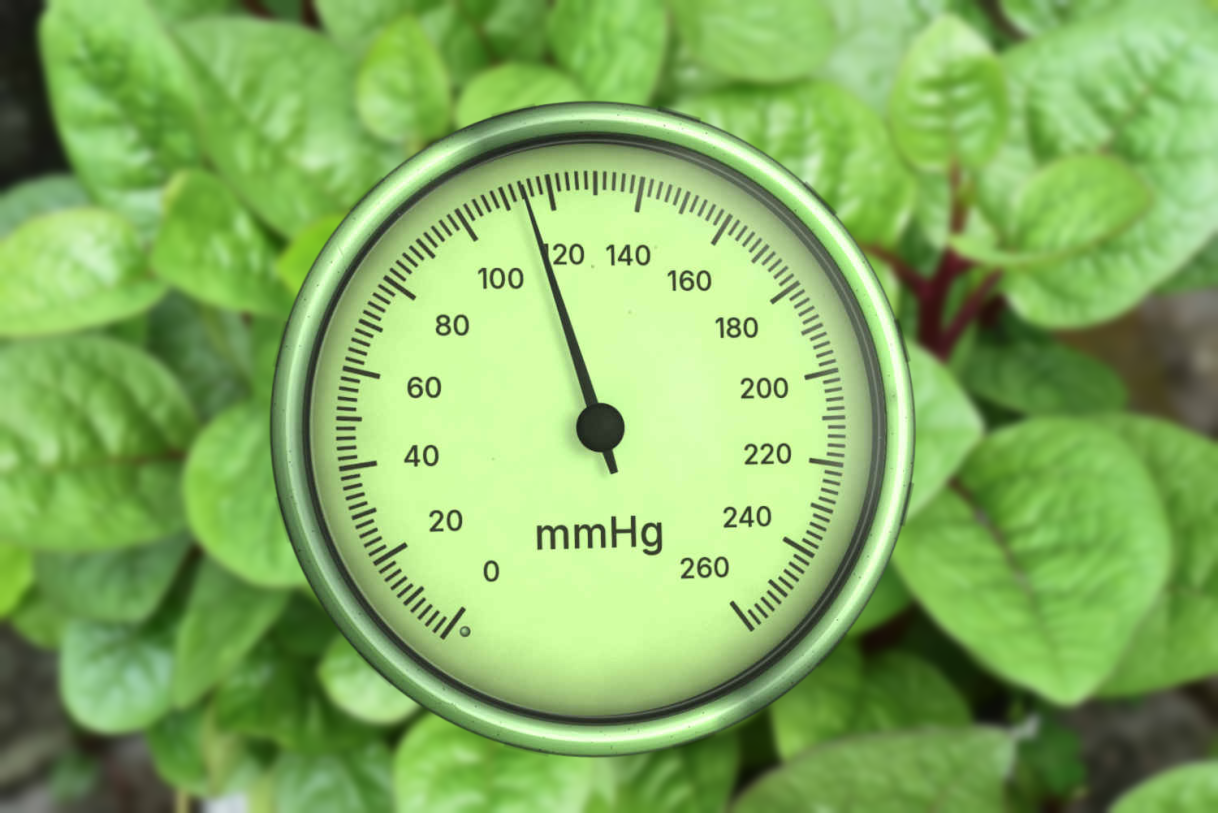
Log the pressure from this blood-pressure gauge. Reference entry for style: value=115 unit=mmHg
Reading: value=114 unit=mmHg
